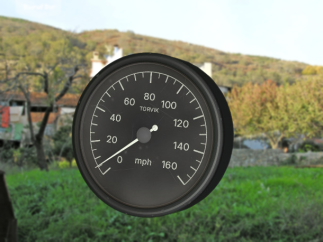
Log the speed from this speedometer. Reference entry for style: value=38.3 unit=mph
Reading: value=5 unit=mph
